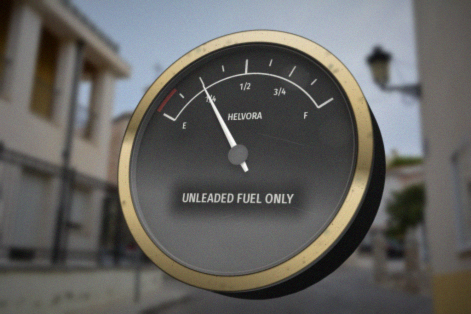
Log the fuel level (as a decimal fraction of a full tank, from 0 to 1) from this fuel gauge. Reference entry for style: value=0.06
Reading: value=0.25
